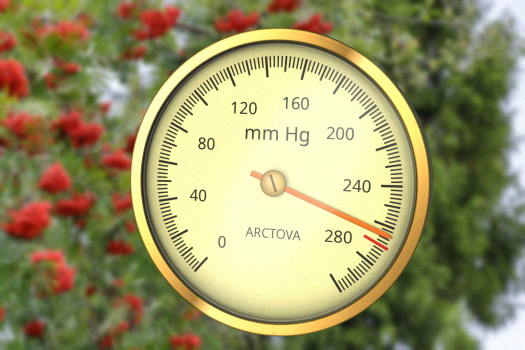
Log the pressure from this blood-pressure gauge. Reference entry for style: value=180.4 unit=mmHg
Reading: value=264 unit=mmHg
